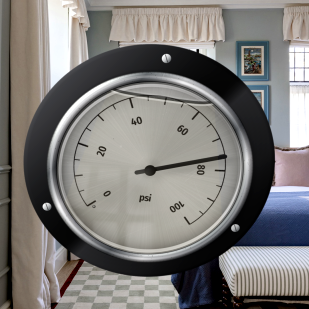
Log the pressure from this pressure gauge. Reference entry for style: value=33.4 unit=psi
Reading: value=75 unit=psi
